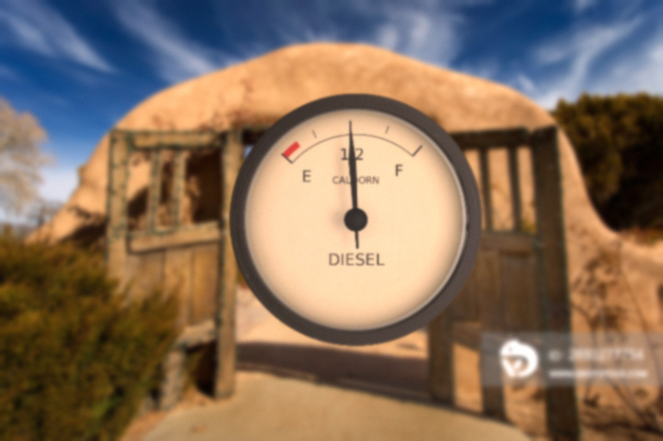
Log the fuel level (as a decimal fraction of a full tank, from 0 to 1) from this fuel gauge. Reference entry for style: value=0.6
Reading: value=0.5
